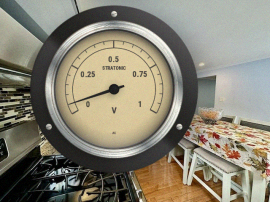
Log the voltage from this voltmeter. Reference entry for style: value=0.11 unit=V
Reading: value=0.05 unit=V
